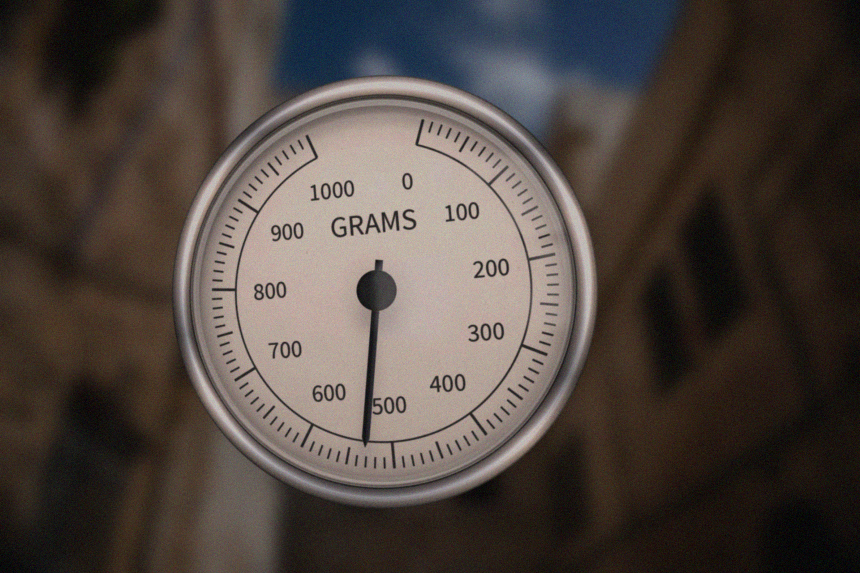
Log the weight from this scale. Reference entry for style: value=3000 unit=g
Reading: value=530 unit=g
